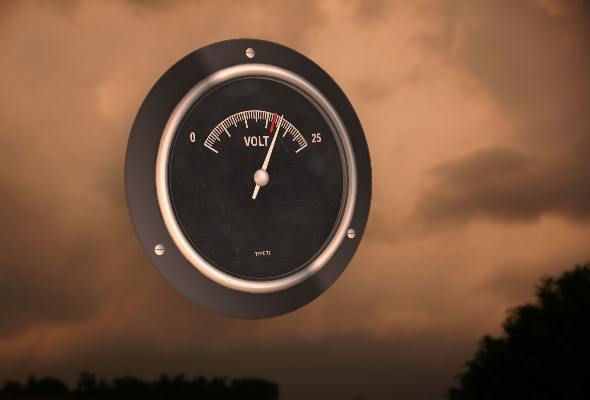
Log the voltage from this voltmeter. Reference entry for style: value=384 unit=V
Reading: value=17.5 unit=V
